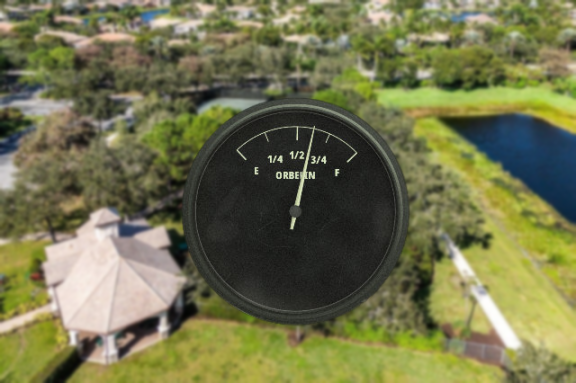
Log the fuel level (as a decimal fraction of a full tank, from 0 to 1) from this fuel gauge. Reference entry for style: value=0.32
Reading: value=0.625
